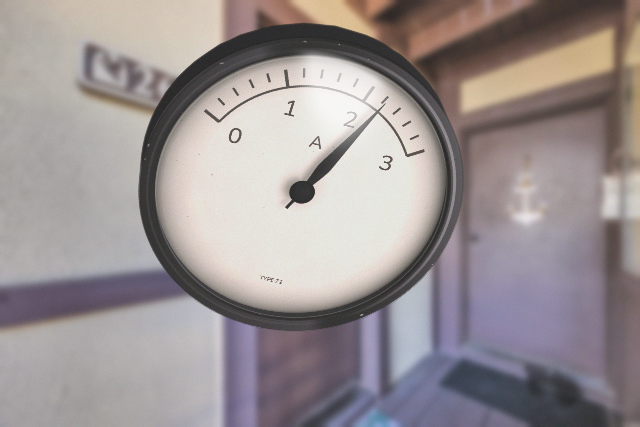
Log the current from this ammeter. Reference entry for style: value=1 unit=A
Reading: value=2.2 unit=A
